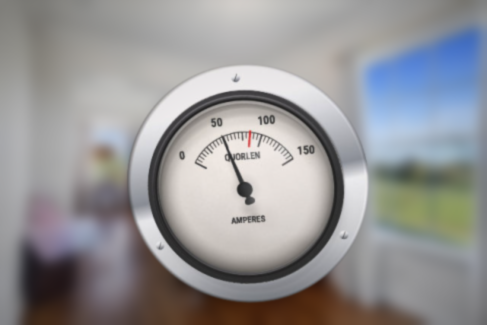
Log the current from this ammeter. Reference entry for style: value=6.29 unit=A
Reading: value=50 unit=A
